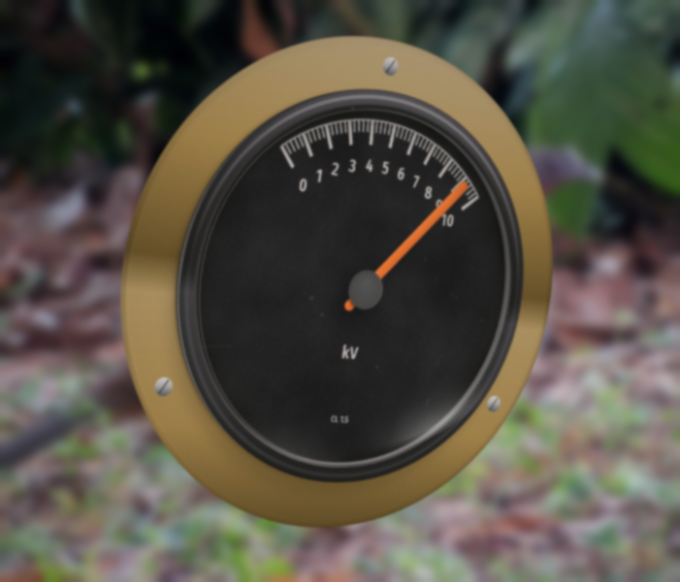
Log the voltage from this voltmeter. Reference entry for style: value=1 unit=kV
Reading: value=9 unit=kV
